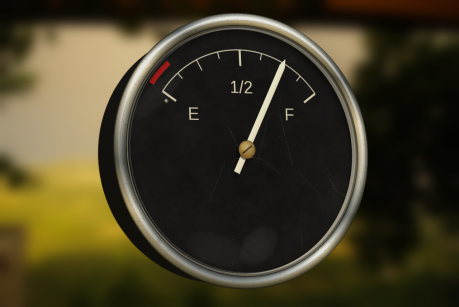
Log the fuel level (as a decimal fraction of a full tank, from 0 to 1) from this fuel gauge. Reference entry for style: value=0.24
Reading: value=0.75
